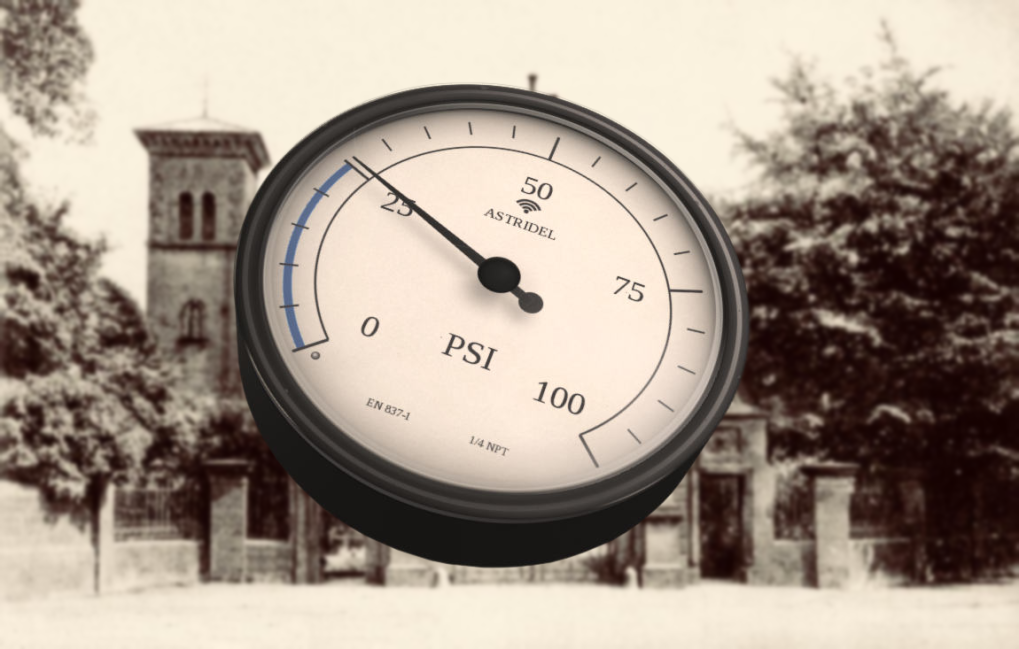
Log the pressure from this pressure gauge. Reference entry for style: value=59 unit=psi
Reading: value=25 unit=psi
